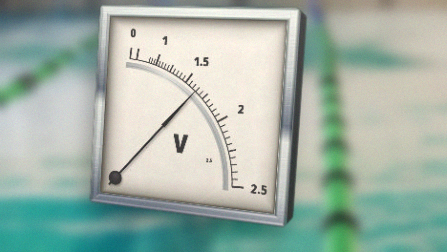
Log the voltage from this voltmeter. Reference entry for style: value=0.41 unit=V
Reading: value=1.65 unit=V
